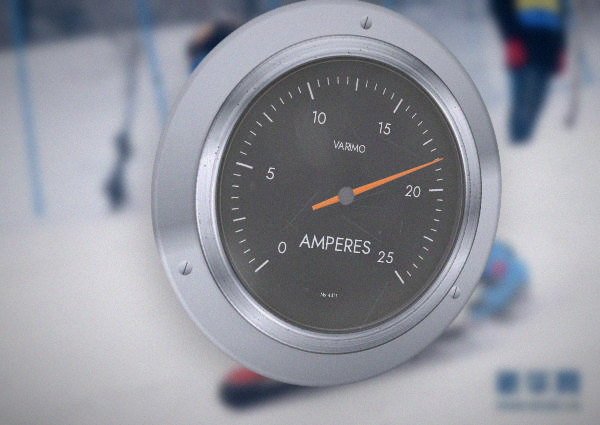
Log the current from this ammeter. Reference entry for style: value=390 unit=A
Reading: value=18.5 unit=A
